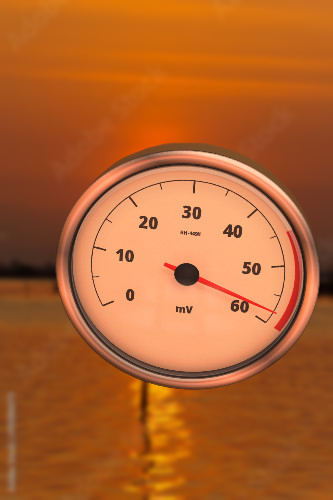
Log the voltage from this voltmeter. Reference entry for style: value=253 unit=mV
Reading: value=57.5 unit=mV
